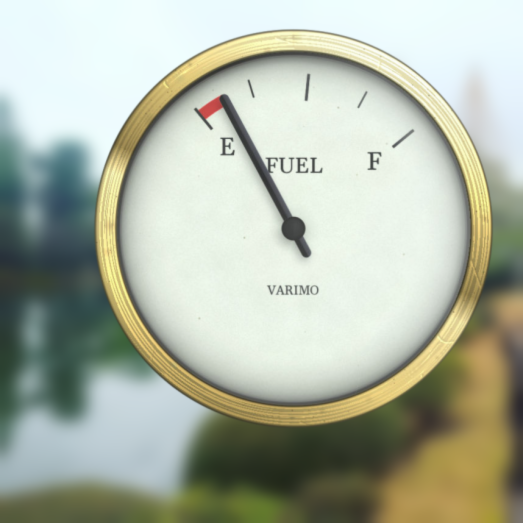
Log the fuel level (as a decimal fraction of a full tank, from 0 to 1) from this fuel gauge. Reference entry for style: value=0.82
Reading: value=0.125
